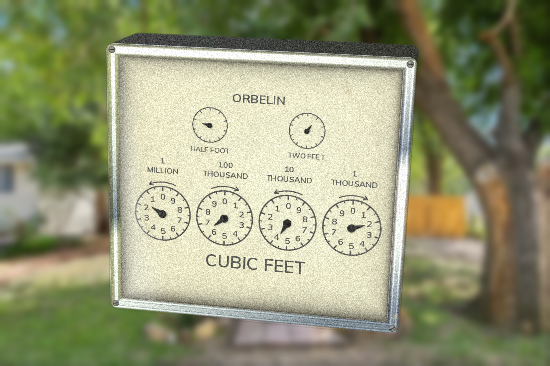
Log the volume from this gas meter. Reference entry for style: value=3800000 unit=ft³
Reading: value=164200 unit=ft³
